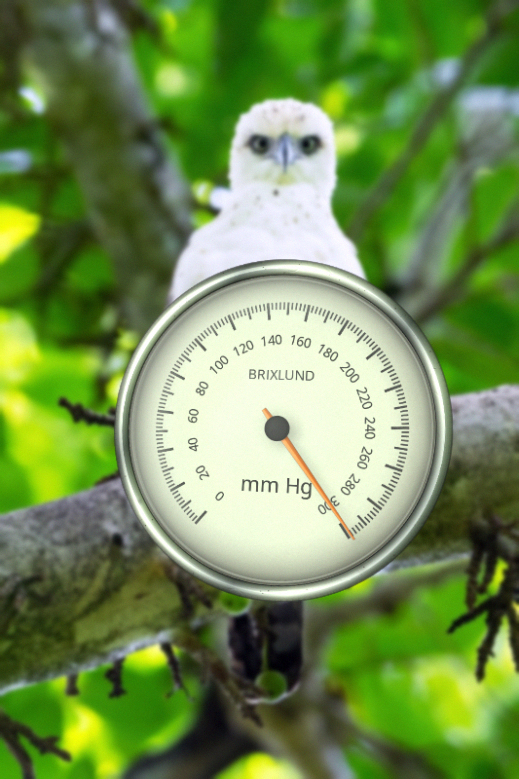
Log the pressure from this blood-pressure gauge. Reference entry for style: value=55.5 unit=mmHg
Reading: value=298 unit=mmHg
